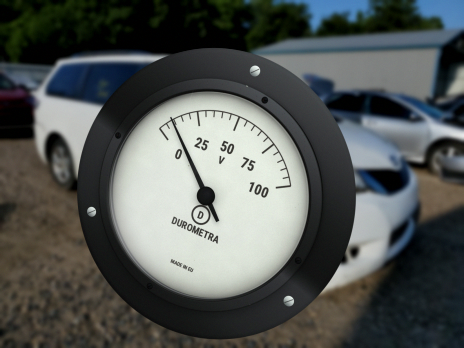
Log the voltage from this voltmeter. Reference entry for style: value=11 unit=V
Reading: value=10 unit=V
